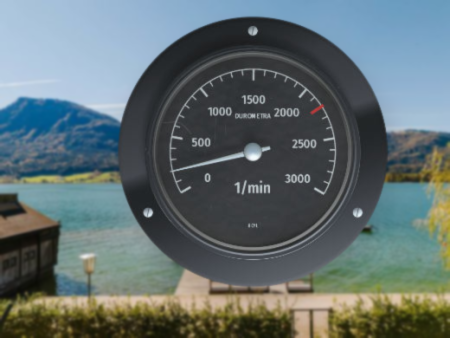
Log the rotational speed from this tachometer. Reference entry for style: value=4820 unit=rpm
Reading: value=200 unit=rpm
